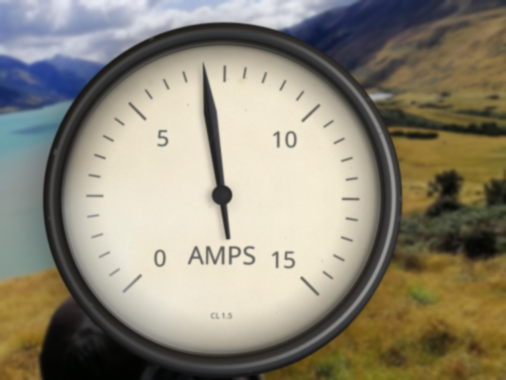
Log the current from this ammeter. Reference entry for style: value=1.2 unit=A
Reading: value=7 unit=A
